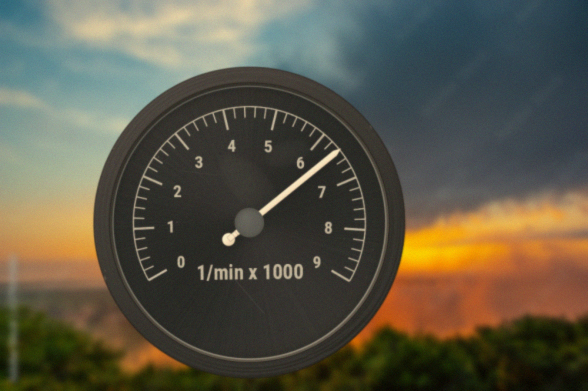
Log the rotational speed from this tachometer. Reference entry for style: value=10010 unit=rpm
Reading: value=6400 unit=rpm
